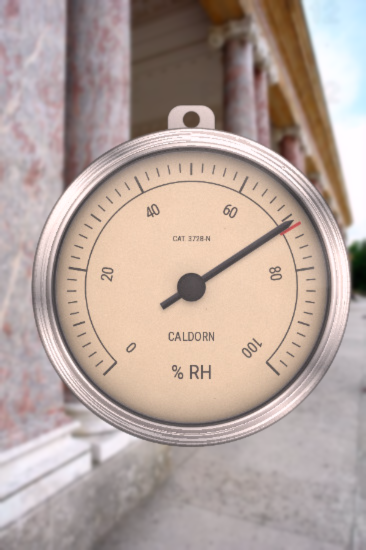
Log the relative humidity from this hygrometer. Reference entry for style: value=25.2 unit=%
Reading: value=71 unit=%
